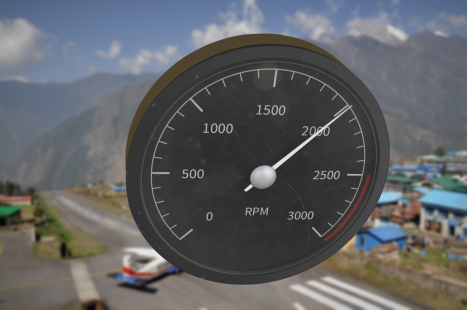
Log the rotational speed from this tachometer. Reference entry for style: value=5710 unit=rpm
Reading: value=2000 unit=rpm
